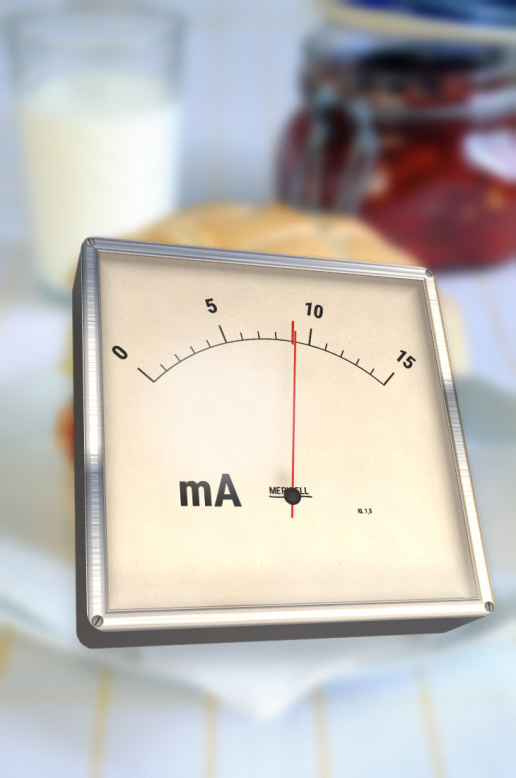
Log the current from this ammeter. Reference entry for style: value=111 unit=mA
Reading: value=9 unit=mA
